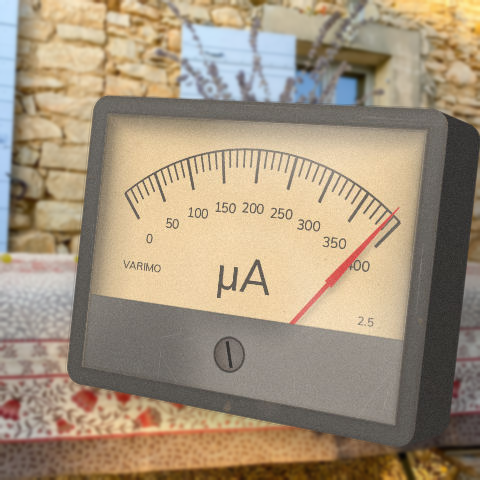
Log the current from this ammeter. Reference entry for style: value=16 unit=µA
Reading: value=390 unit=µA
